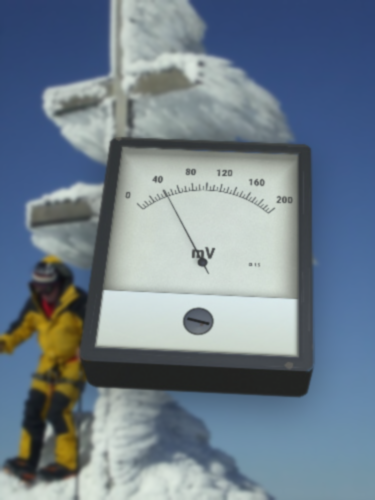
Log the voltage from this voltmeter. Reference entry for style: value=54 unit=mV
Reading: value=40 unit=mV
